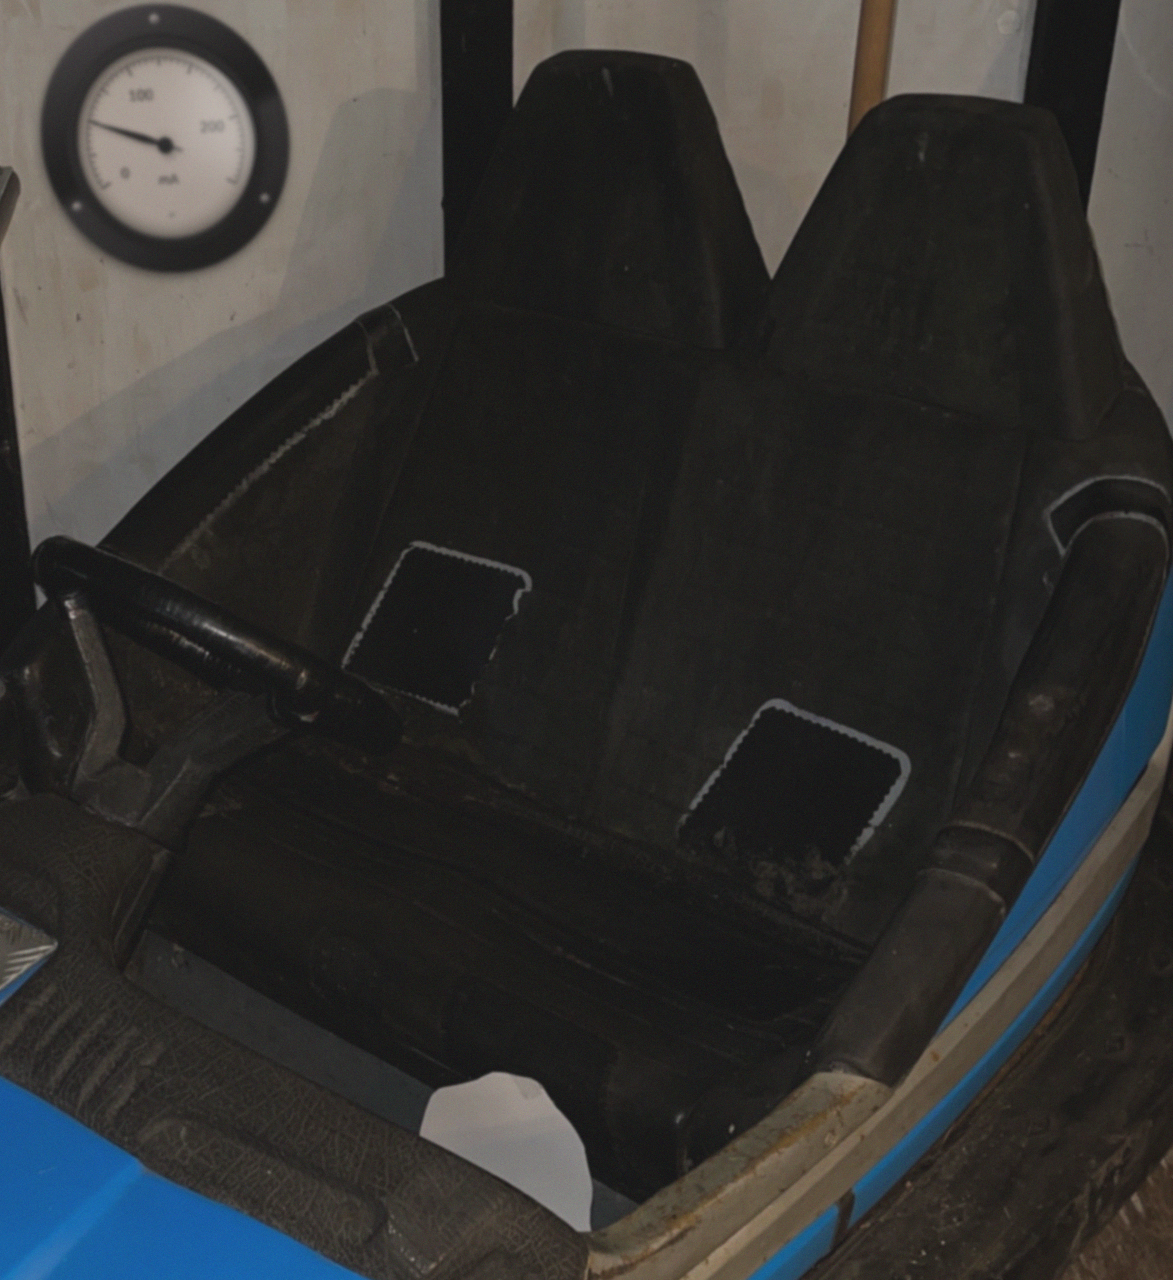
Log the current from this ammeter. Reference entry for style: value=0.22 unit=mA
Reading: value=50 unit=mA
